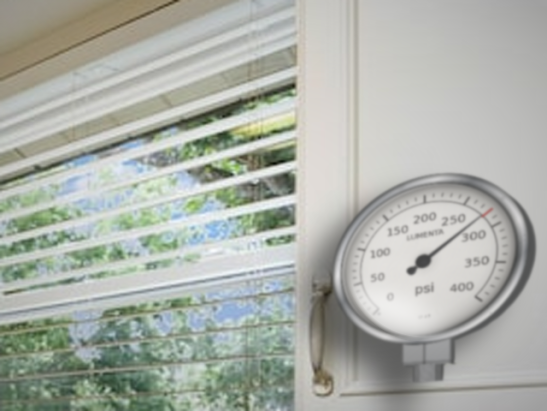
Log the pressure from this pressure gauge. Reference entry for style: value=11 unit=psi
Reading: value=280 unit=psi
